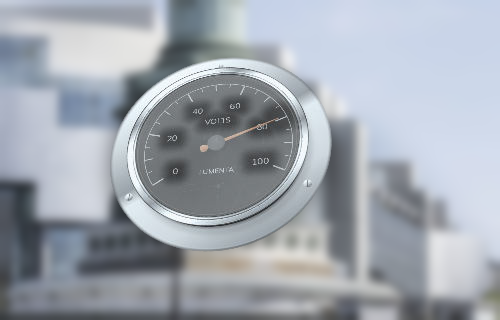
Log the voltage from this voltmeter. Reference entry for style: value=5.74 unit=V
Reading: value=80 unit=V
